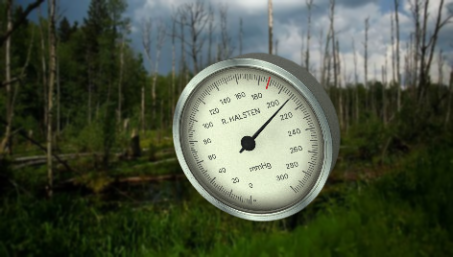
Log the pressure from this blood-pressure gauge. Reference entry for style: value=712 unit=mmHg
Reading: value=210 unit=mmHg
